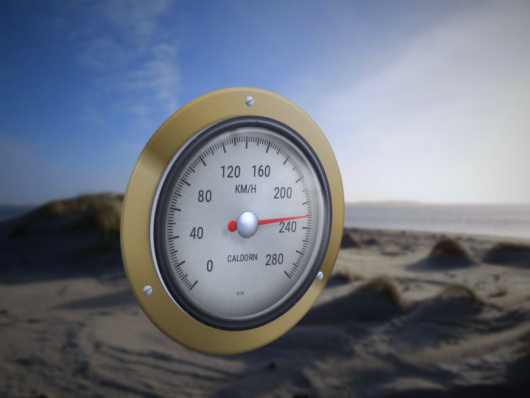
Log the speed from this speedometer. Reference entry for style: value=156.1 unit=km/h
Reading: value=230 unit=km/h
